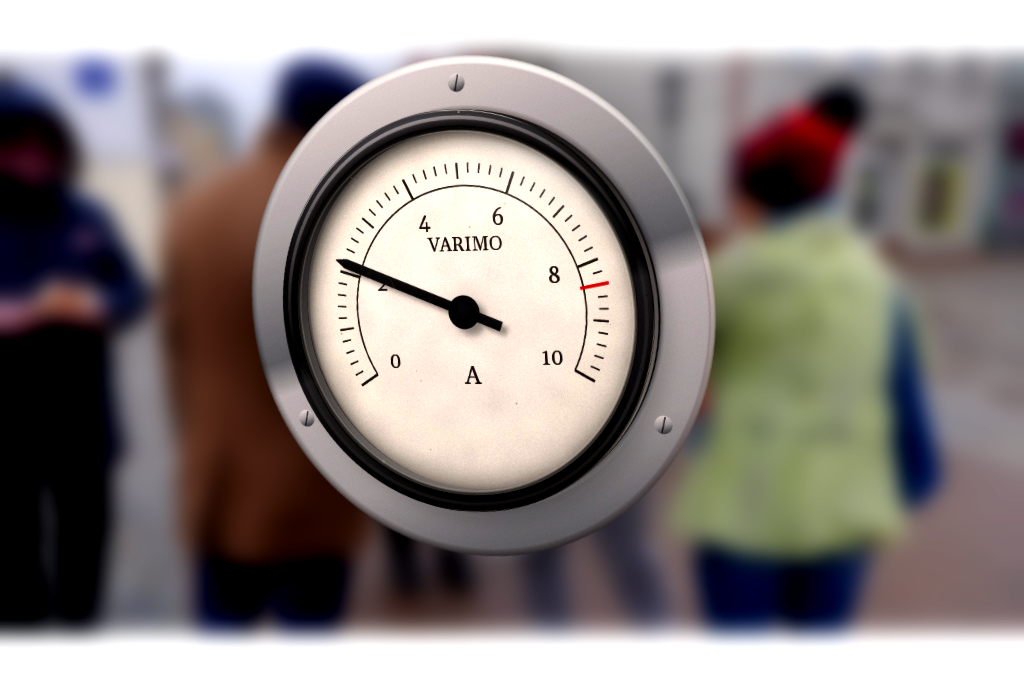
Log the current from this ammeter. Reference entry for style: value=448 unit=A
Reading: value=2.2 unit=A
